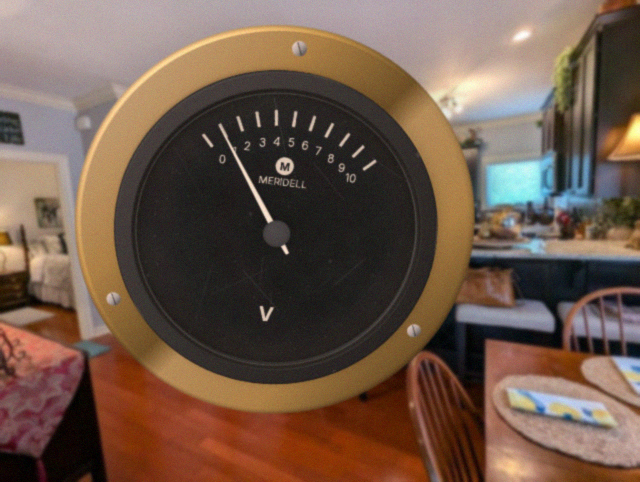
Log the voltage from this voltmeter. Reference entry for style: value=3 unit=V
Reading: value=1 unit=V
